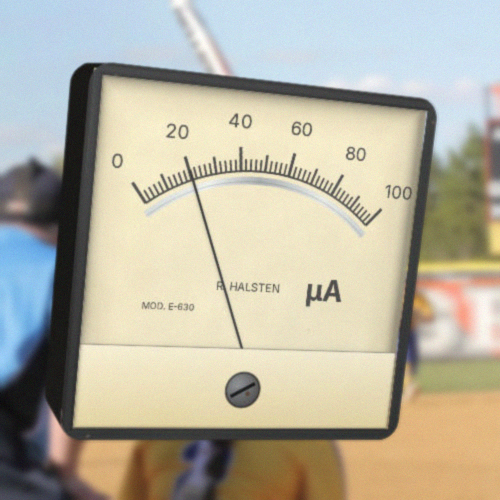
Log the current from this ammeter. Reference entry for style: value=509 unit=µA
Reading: value=20 unit=µA
